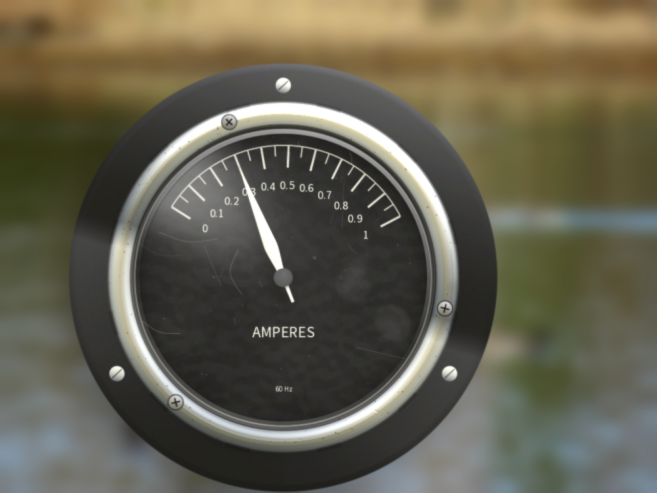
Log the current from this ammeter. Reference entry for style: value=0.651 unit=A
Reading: value=0.3 unit=A
